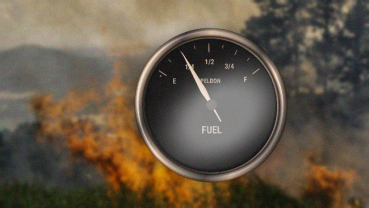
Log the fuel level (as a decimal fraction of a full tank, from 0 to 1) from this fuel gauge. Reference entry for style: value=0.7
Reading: value=0.25
